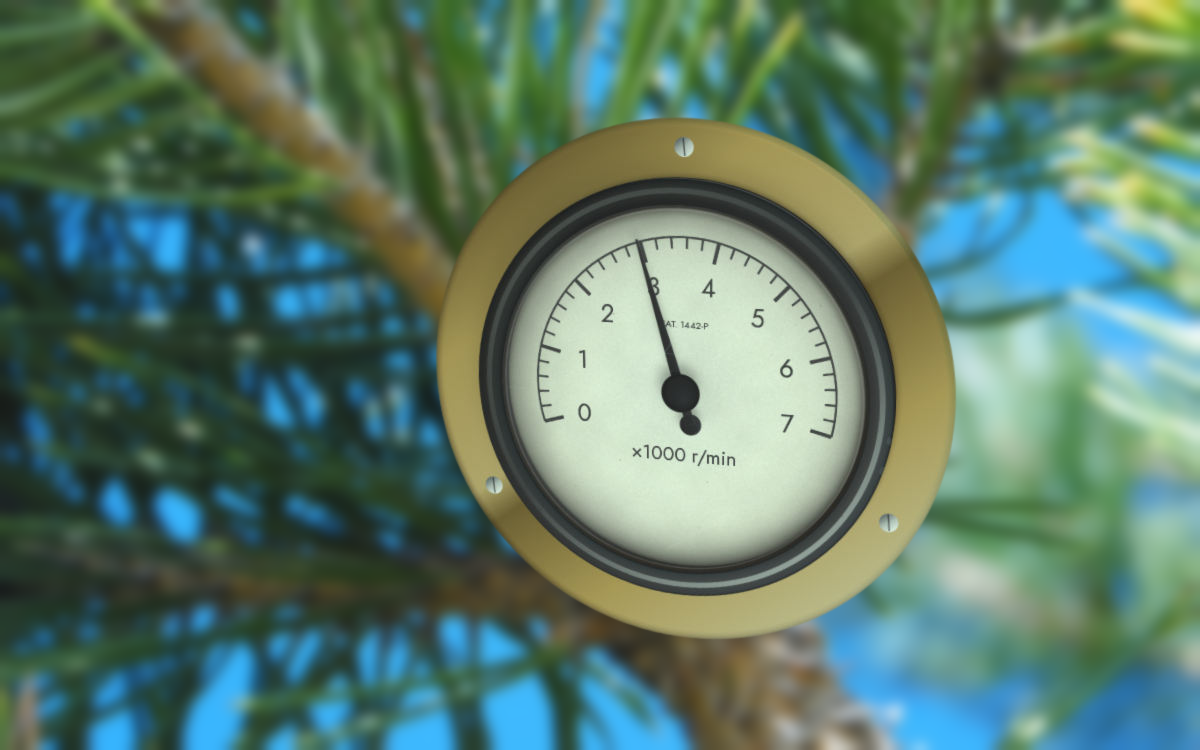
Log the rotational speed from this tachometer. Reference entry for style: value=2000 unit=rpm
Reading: value=3000 unit=rpm
